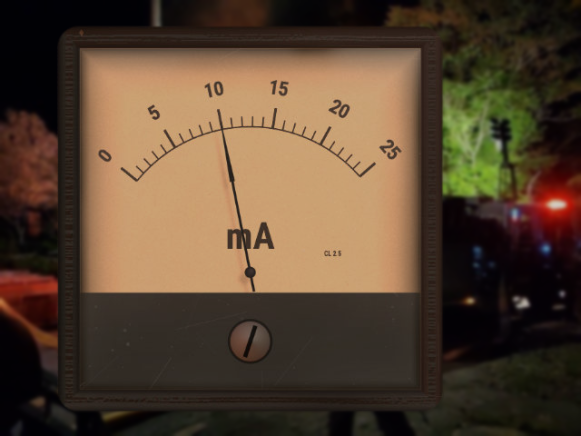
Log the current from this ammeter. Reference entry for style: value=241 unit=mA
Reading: value=10 unit=mA
